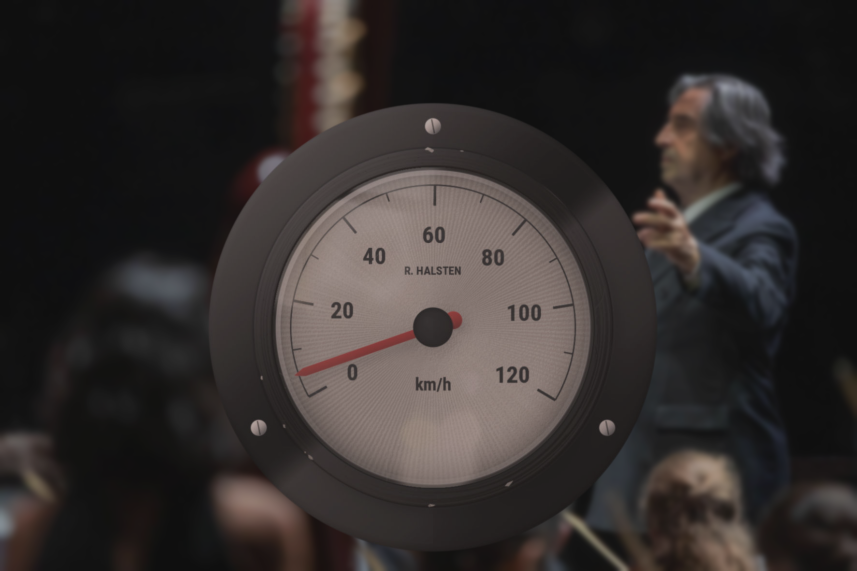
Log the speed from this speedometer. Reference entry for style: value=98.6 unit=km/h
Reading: value=5 unit=km/h
